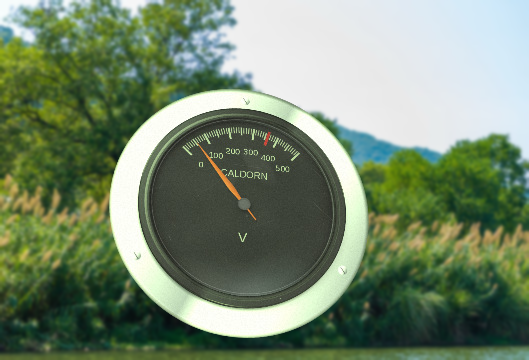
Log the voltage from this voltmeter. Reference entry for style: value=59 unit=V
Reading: value=50 unit=V
